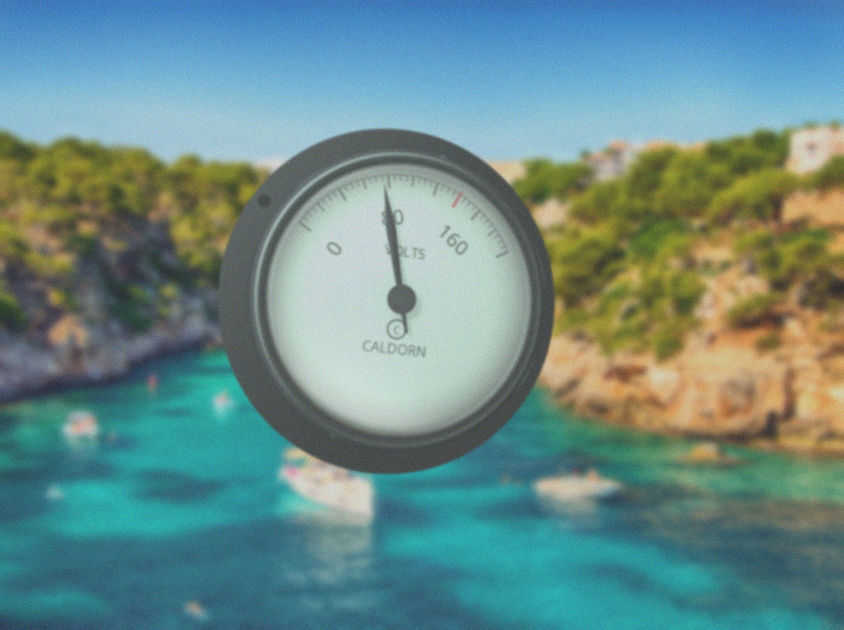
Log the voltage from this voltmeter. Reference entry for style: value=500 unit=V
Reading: value=75 unit=V
